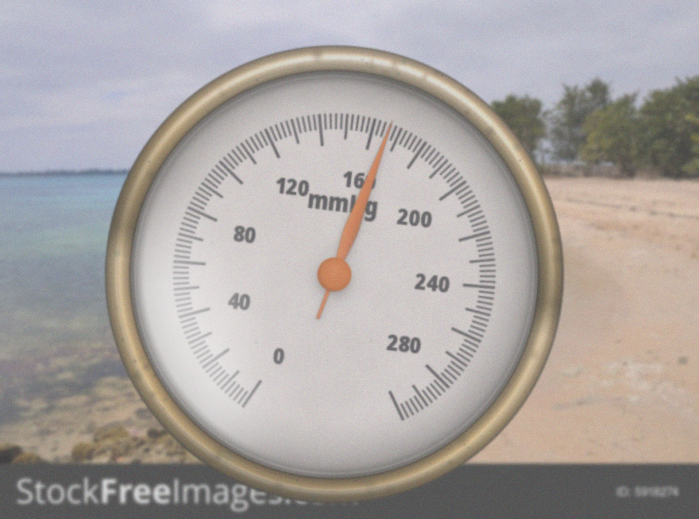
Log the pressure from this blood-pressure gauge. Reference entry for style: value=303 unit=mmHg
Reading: value=166 unit=mmHg
